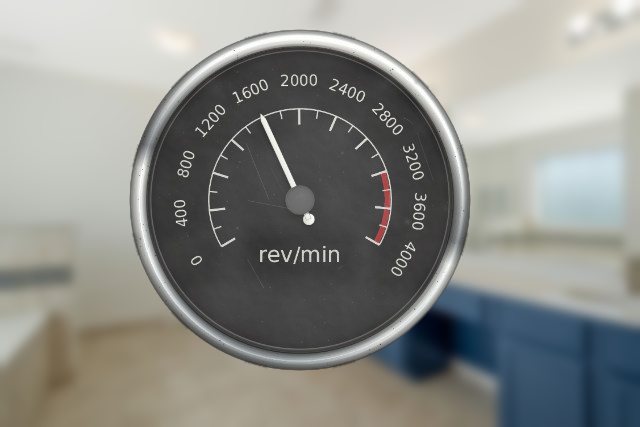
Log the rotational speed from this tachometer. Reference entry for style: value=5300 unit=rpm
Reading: value=1600 unit=rpm
